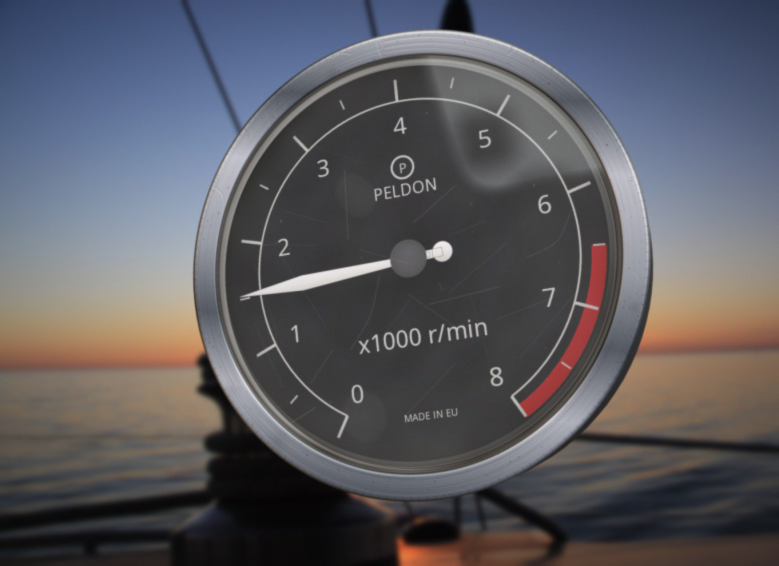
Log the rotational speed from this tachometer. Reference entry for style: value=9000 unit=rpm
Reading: value=1500 unit=rpm
